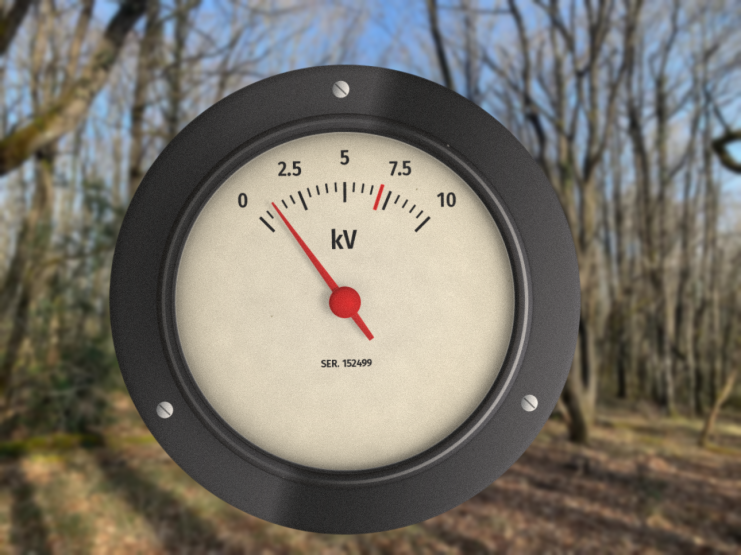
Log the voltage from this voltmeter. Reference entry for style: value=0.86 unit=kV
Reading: value=1 unit=kV
